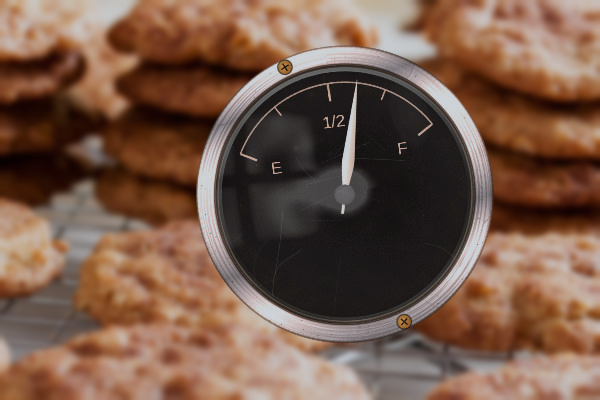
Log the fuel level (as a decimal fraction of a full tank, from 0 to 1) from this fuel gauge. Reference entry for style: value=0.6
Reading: value=0.625
